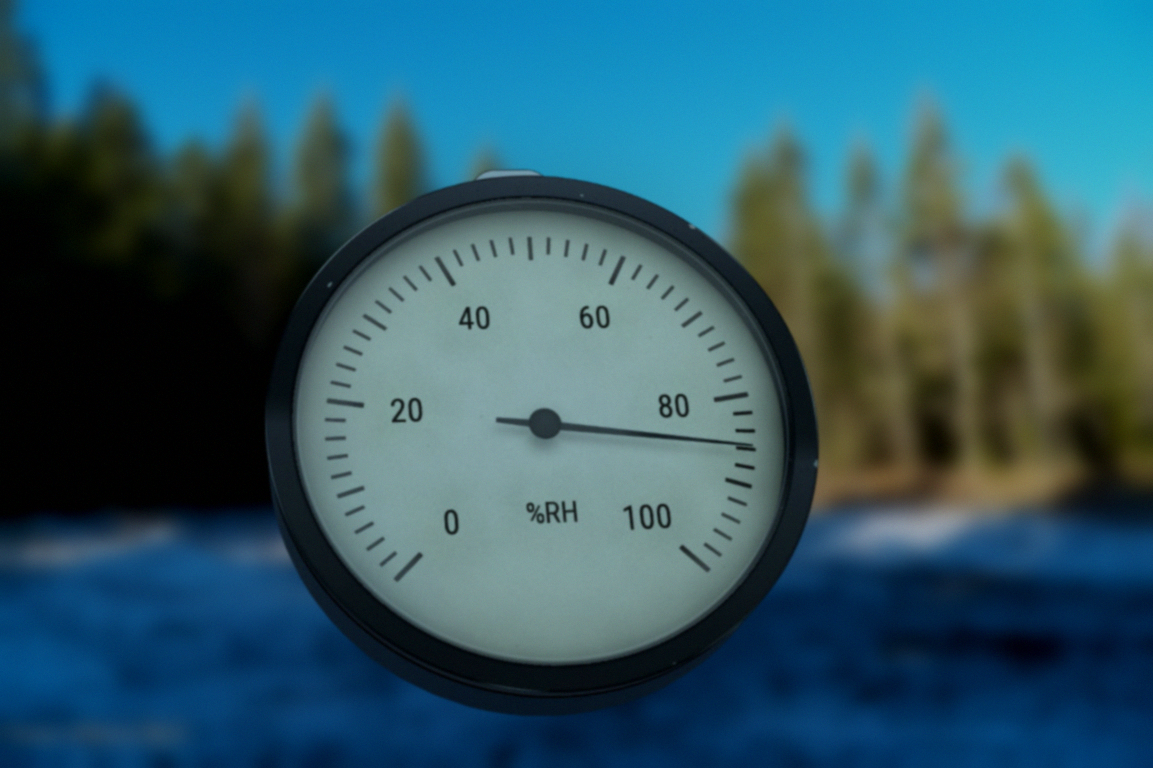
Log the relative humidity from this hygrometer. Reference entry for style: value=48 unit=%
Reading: value=86 unit=%
